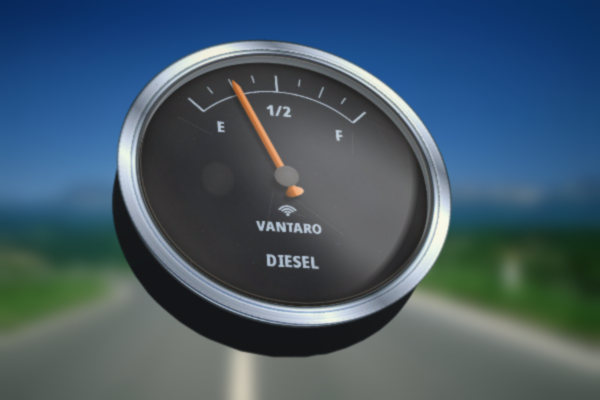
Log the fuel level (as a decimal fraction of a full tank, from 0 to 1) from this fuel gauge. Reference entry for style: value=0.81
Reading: value=0.25
